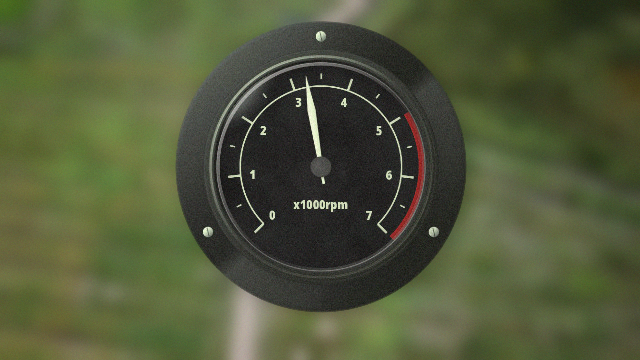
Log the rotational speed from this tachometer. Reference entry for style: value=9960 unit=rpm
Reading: value=3250 unit=rpm
